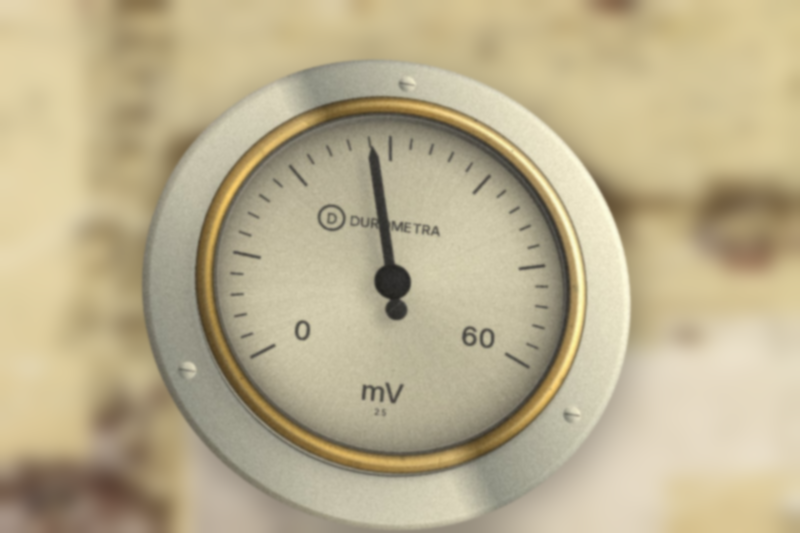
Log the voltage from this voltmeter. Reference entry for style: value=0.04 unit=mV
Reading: value=28 unit=mV
